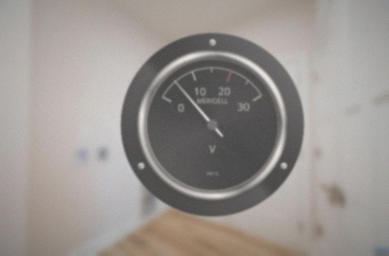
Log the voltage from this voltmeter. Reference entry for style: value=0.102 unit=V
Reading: value=5 unit=V
